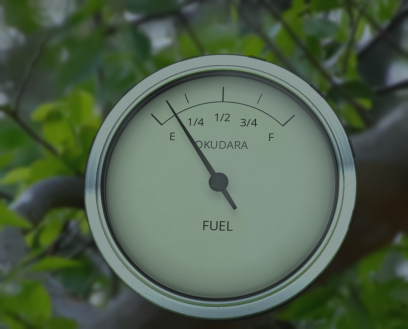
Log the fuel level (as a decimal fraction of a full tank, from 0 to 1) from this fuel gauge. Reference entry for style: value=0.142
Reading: value=0.125
